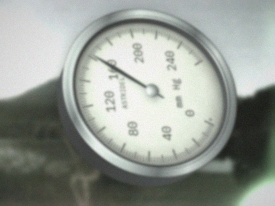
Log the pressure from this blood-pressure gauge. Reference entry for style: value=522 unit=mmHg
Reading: value=160 unit=mmHg
